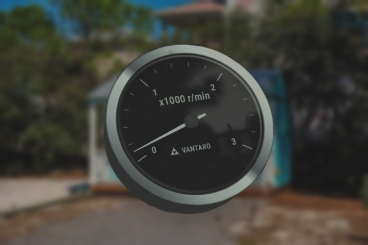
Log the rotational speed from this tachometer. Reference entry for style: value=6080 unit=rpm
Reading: value=100 unit=rpm
